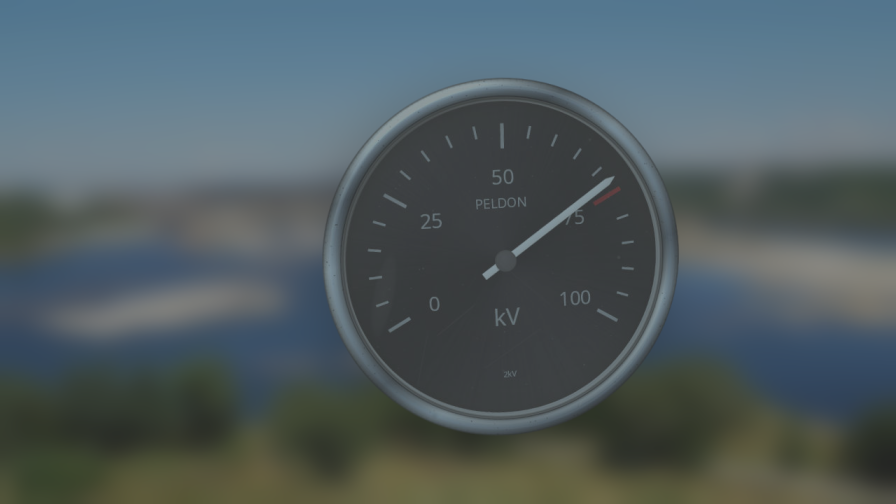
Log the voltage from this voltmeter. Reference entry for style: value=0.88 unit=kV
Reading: value=72.5 unit=kV
